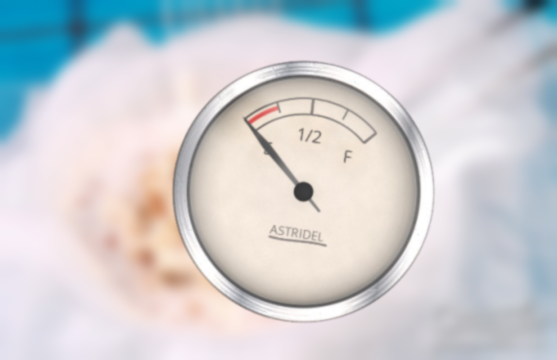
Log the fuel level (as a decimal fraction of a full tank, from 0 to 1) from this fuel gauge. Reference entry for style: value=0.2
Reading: value=0
